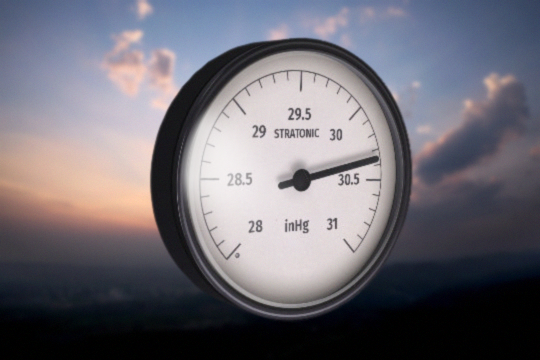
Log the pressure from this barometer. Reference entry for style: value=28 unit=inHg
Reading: value=30.35 unit=inHg
